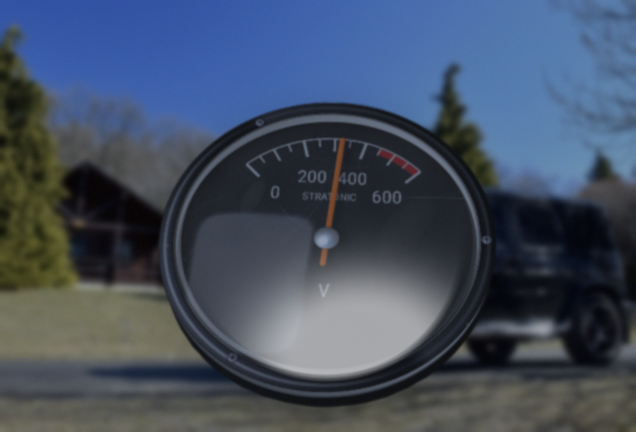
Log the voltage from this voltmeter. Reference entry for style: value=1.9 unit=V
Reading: value=325 unit=V
